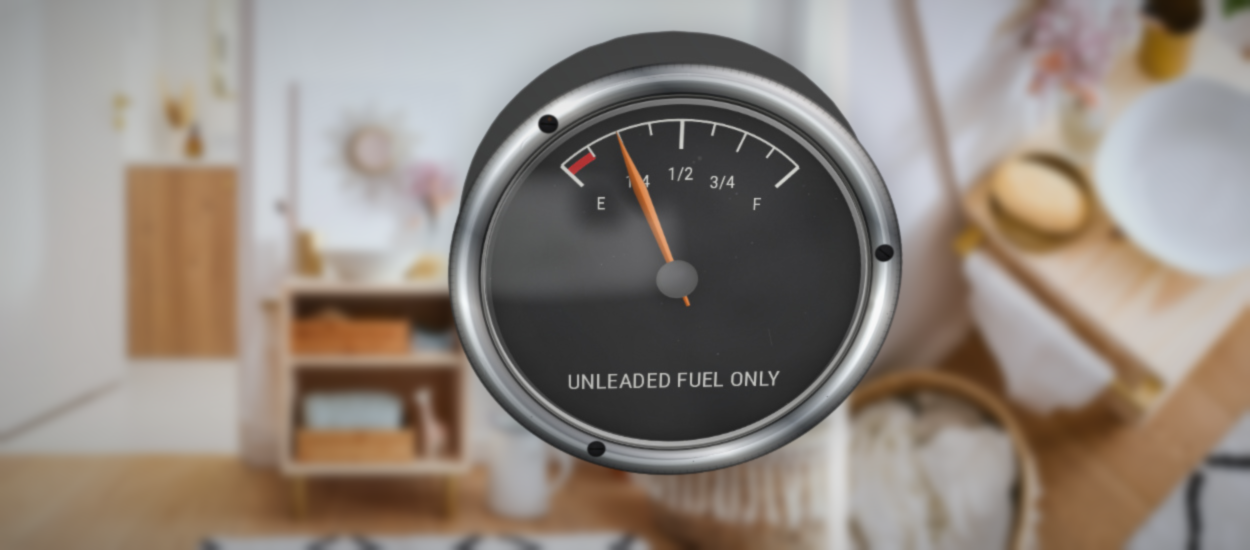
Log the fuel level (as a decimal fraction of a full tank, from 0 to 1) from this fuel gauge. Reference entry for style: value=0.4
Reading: value=0.25
